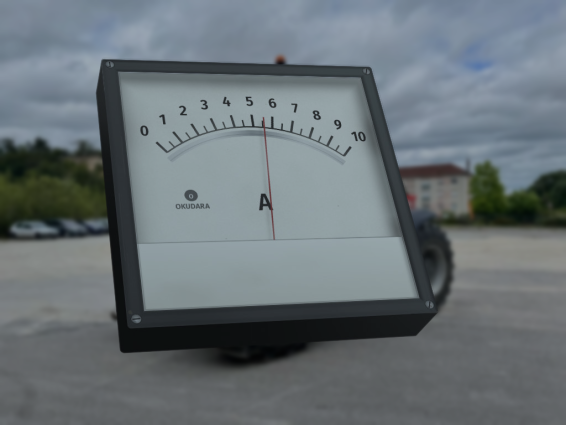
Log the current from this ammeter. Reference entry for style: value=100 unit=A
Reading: value=5.5 unit=A
